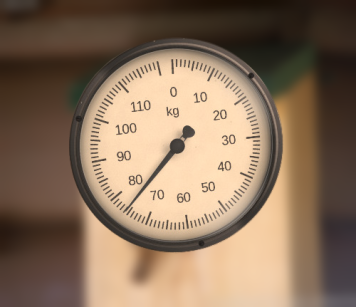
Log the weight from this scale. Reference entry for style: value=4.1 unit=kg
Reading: value=76 unit=kg
